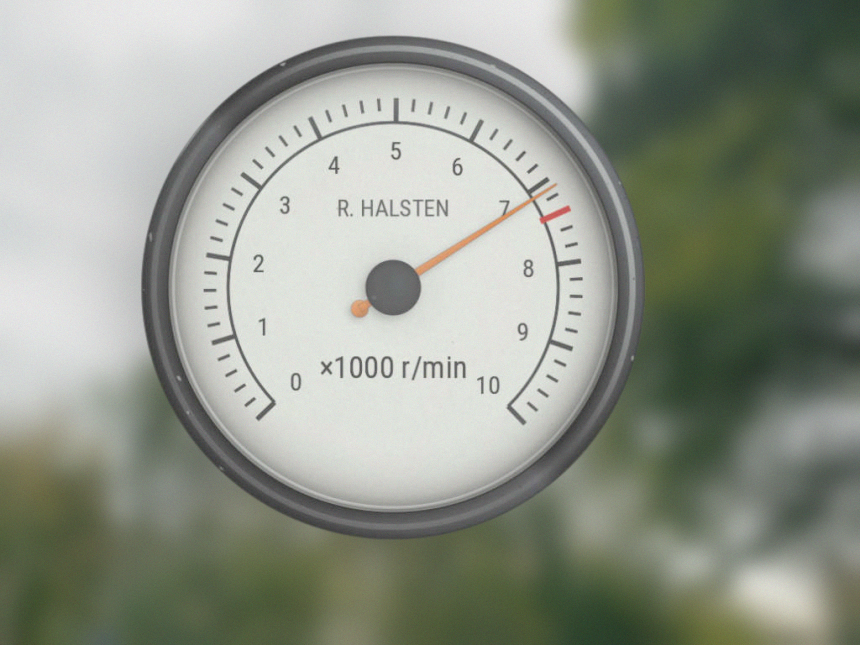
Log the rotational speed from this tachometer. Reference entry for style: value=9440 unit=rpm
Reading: value=7100 unit=rpm
